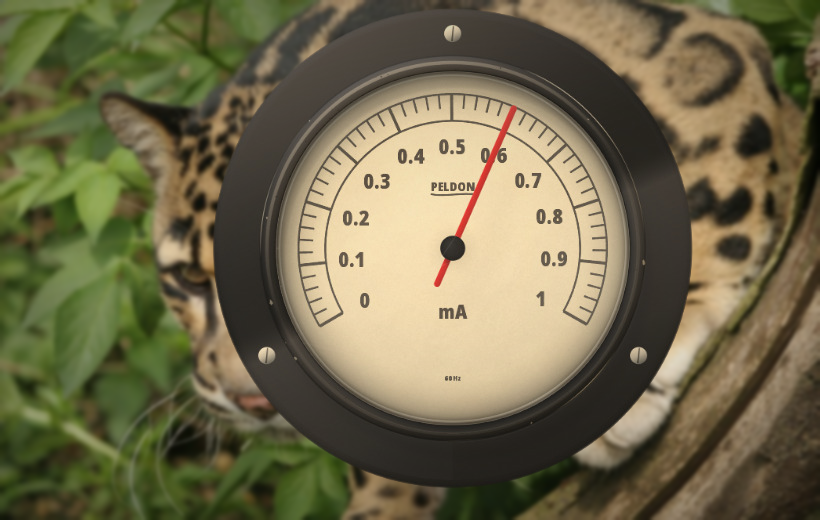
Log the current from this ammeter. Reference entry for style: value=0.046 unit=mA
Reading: value=0.6 unit=mA
